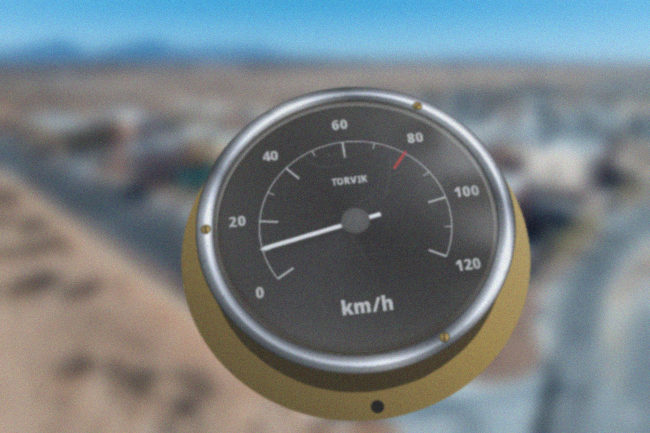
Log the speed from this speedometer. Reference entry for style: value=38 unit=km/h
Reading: value=10 unit=km/h
